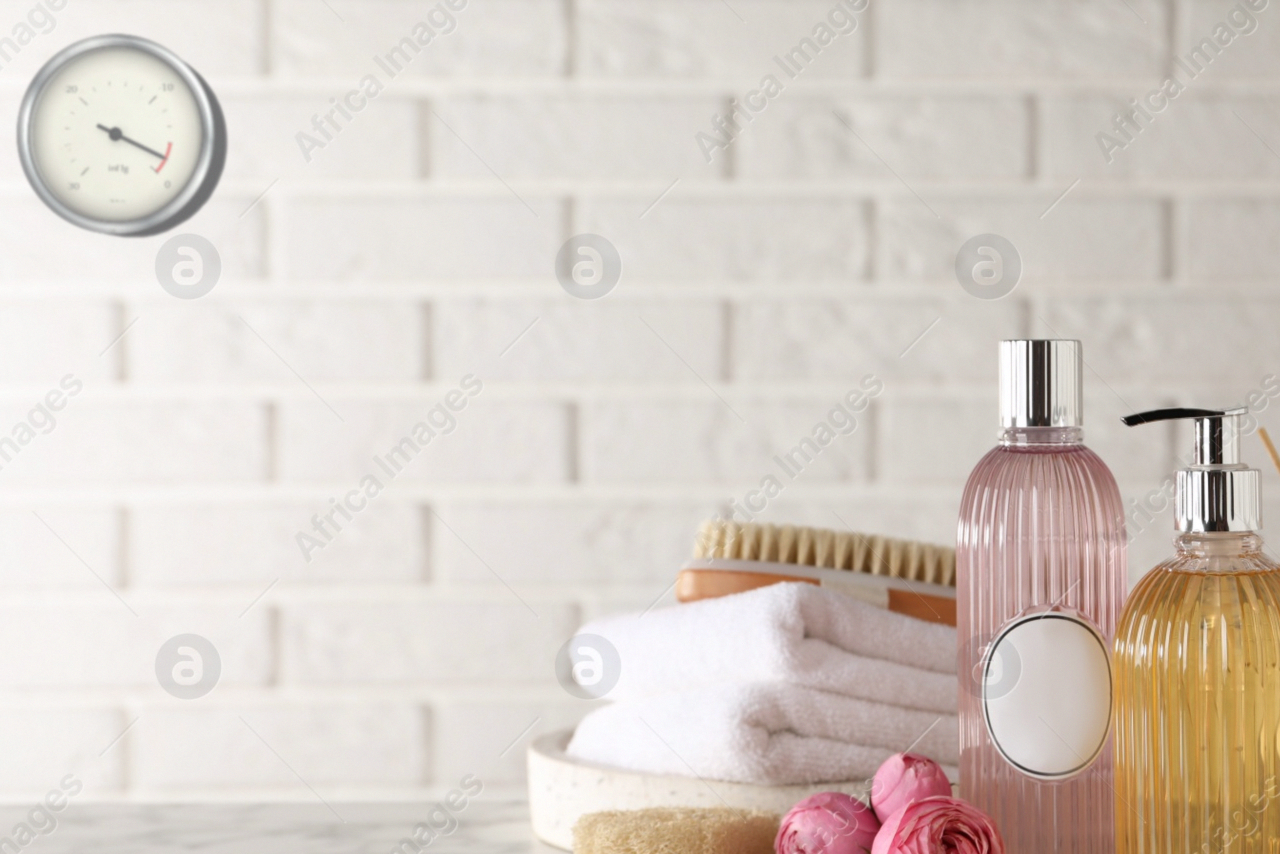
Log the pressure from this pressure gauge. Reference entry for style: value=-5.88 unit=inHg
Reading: value=-2 unit=inHg
